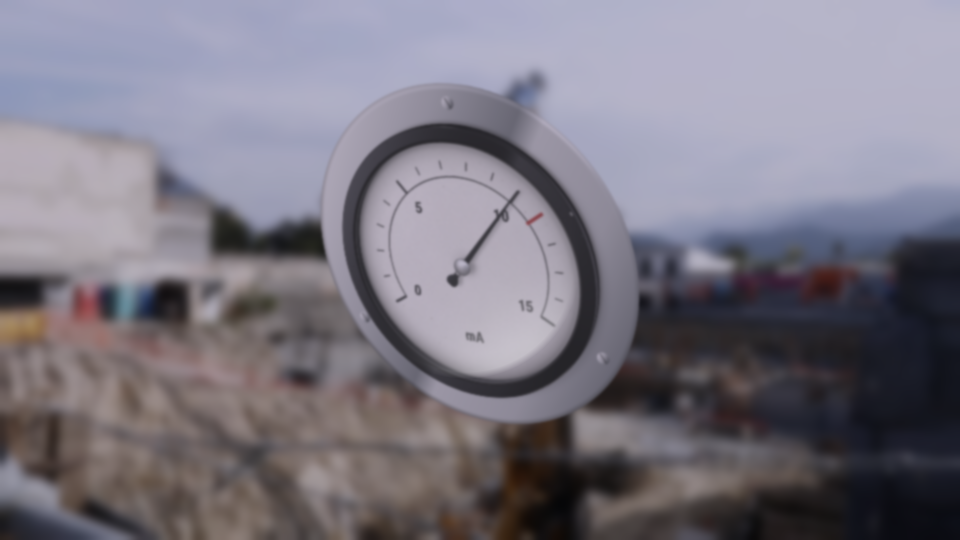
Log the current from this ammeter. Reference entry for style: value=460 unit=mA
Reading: value=10 unit=mA
